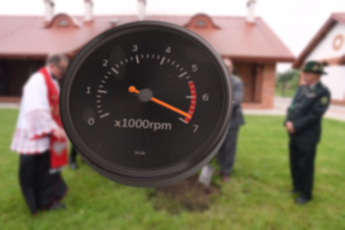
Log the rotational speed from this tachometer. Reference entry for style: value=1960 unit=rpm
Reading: value=6800 unit=rpm
